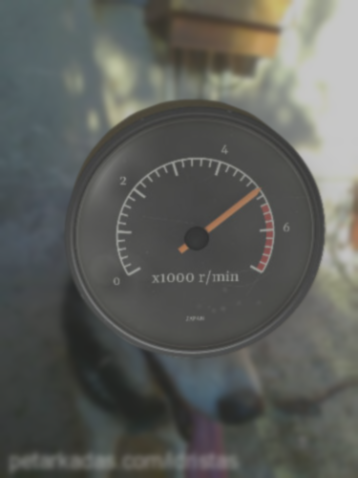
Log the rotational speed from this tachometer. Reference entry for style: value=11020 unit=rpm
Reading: value=5000 unit=rpm
